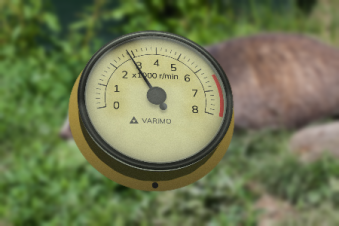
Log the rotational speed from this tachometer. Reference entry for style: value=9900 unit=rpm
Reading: value=2800 unit=rpm
